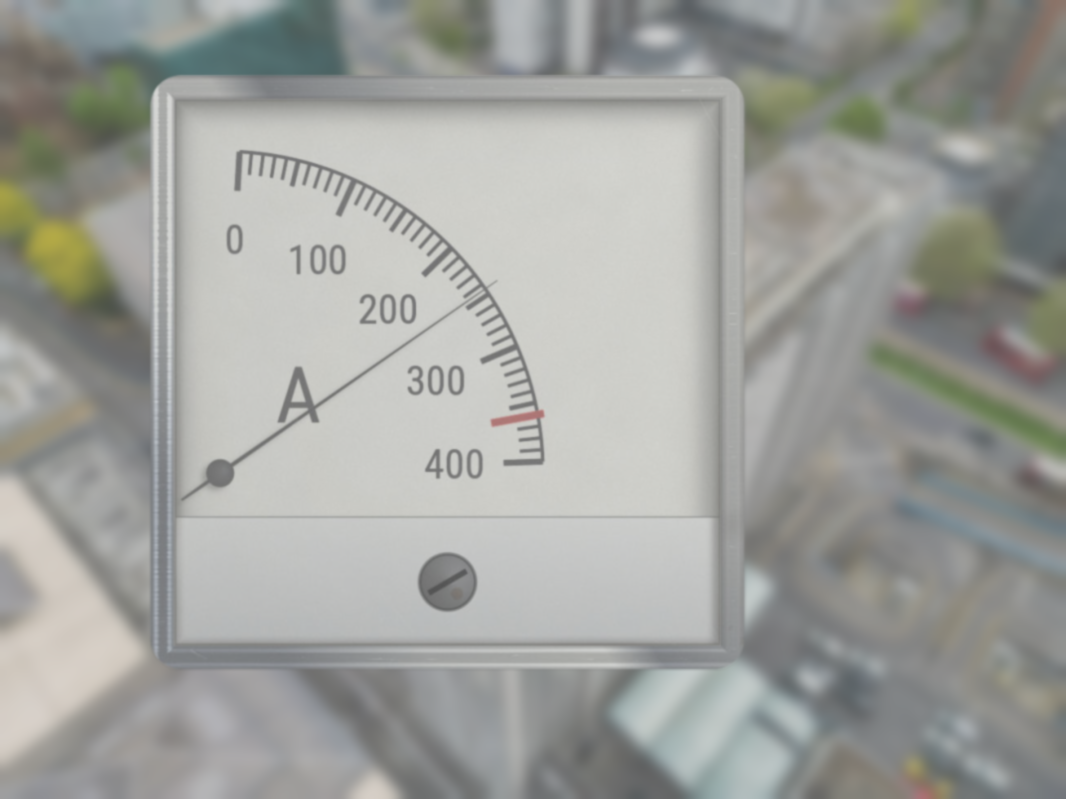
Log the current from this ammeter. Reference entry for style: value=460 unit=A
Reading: value=245 unit=A
